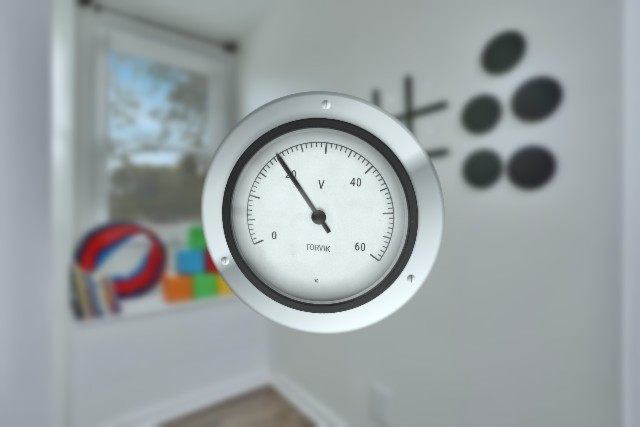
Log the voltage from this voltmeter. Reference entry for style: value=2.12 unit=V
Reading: value=20 unit=V
